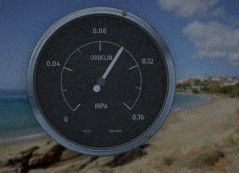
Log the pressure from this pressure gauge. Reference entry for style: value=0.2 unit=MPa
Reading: value=0.1 unit=MPa
